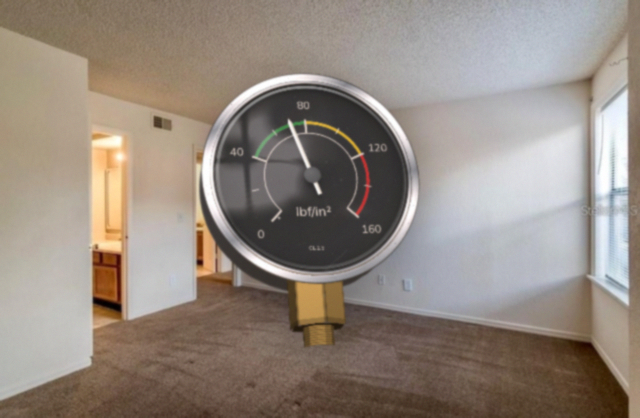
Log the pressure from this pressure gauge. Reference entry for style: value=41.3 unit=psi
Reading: value=70 unit=psi
